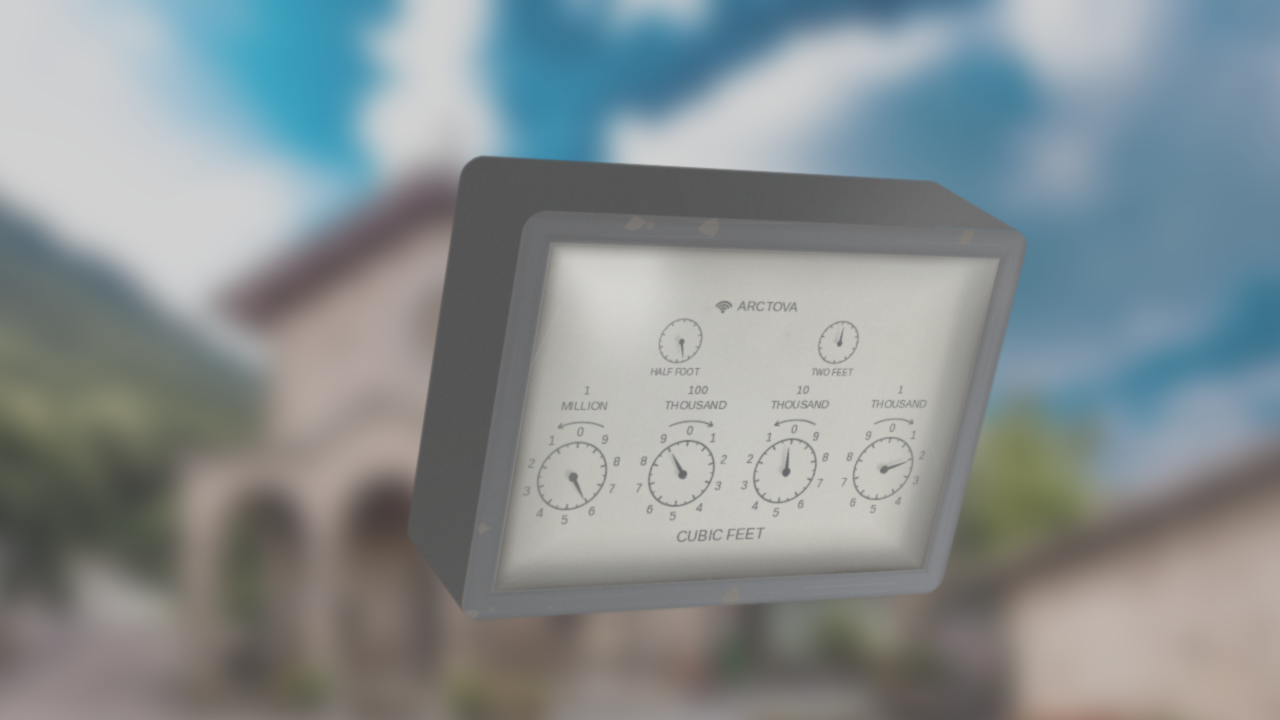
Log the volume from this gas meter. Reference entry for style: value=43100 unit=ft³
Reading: value=590200 unit=ft³
